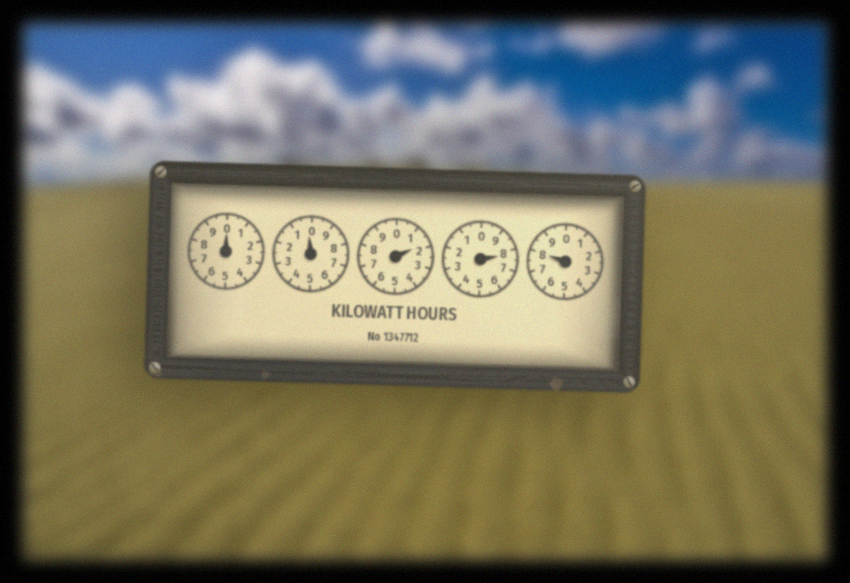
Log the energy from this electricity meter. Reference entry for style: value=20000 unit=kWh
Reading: value=178 unit=kWh
